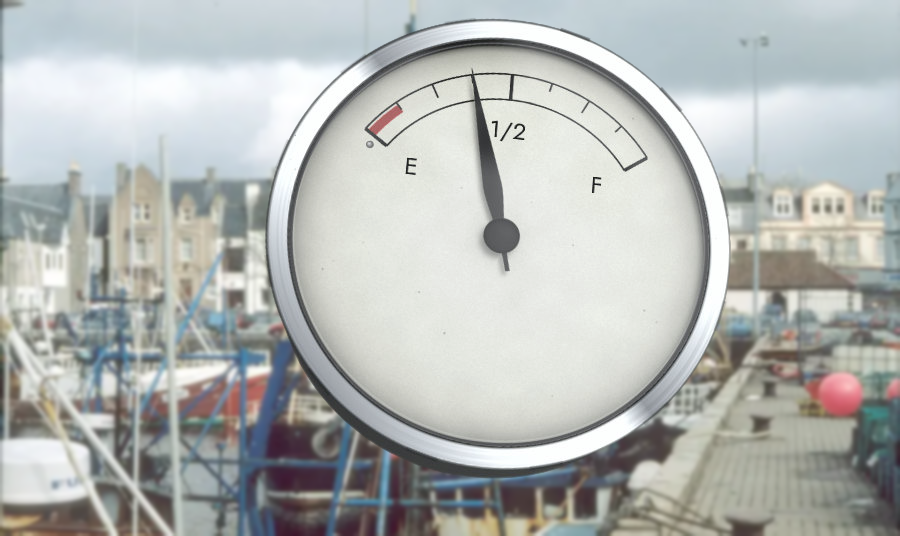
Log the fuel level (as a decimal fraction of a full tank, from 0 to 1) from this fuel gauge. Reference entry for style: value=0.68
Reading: value=0.375
